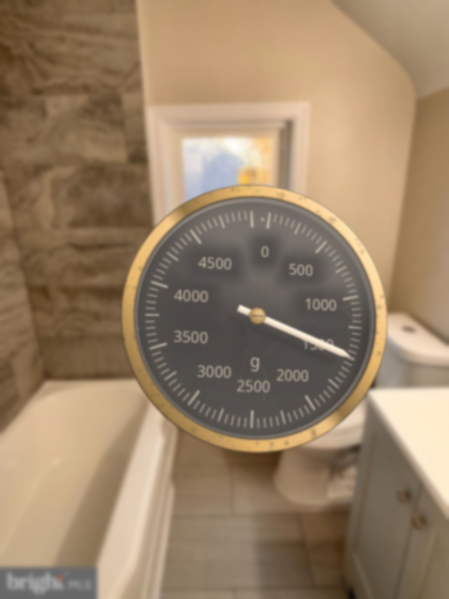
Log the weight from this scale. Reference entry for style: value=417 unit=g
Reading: value=1500 unit=g
